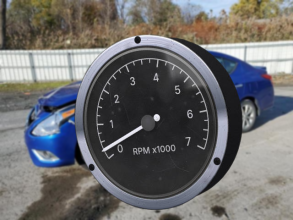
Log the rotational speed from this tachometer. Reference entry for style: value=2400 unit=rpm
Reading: value=250 unit=rpm
